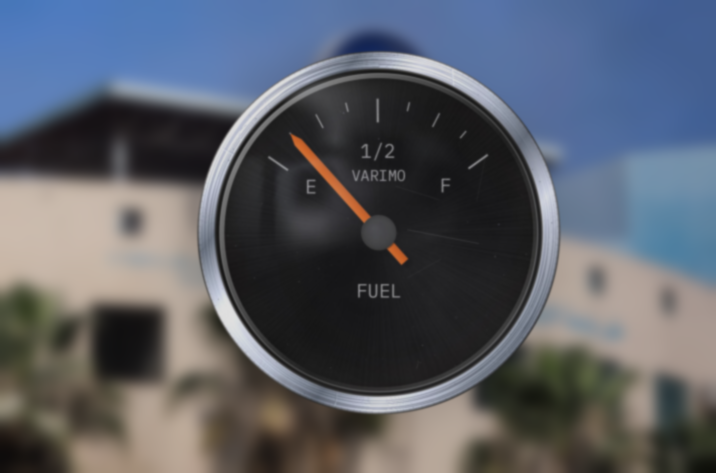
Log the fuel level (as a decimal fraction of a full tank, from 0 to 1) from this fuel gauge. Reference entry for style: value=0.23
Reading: value=0.125
